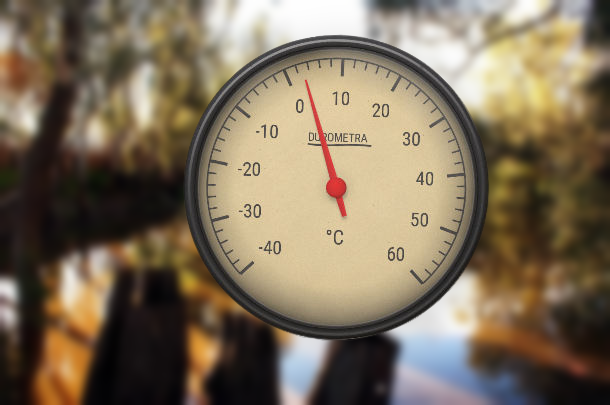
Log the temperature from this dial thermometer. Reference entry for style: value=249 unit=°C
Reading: value=3 unit=°C
